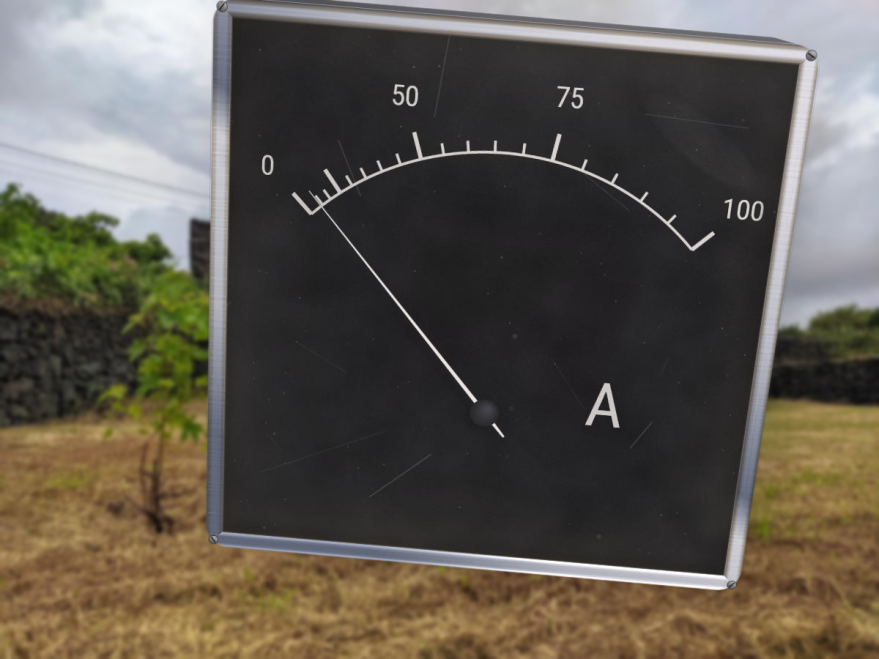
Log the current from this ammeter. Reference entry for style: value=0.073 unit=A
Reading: value=15 unit=A
